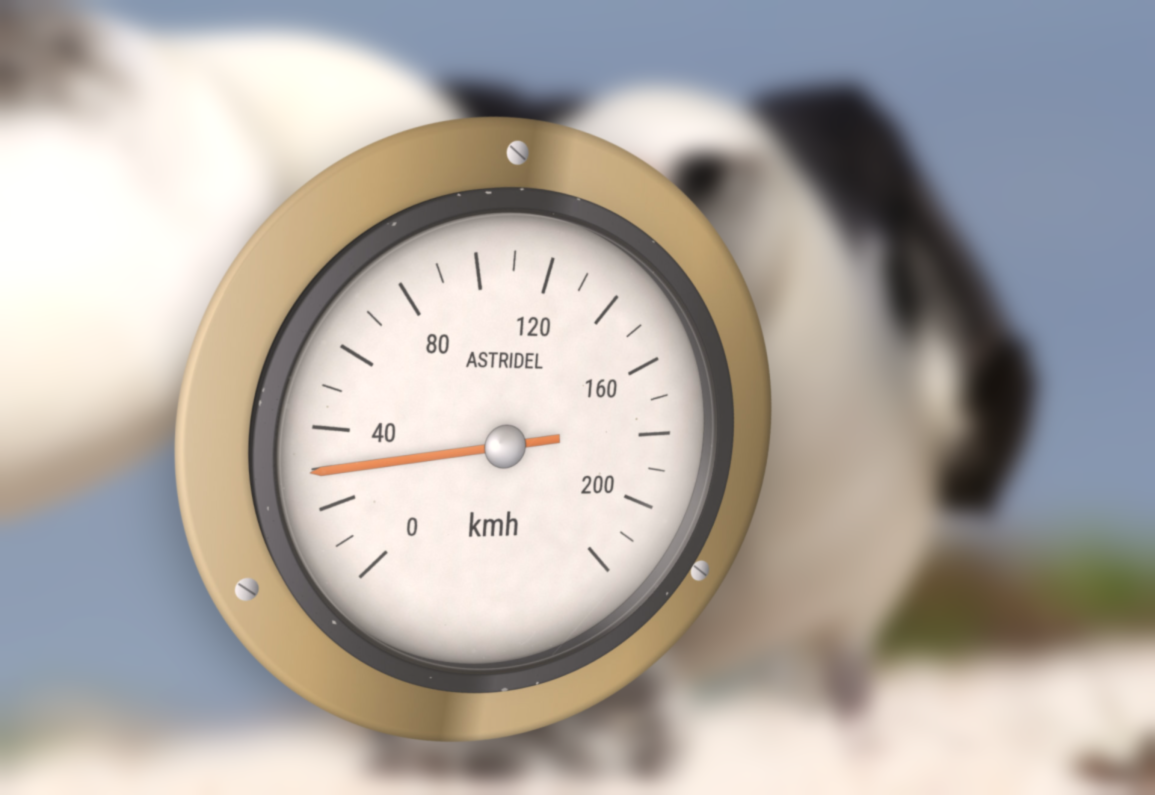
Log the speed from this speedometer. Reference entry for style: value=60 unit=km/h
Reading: value=30 unit=km/h
